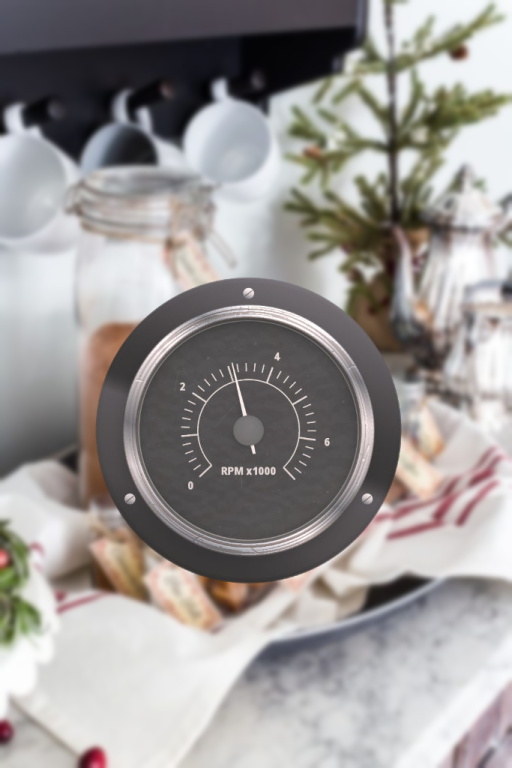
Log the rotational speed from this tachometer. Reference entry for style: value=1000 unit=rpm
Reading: value=3100 unit=rpm
